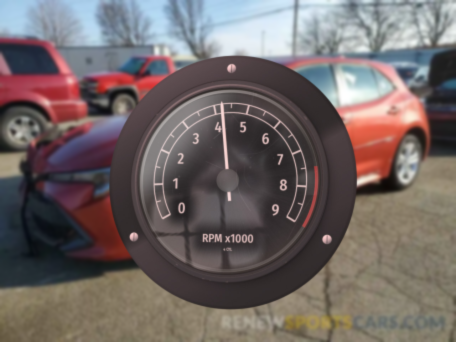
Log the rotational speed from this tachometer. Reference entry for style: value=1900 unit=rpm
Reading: value=4250 unit=rpm
